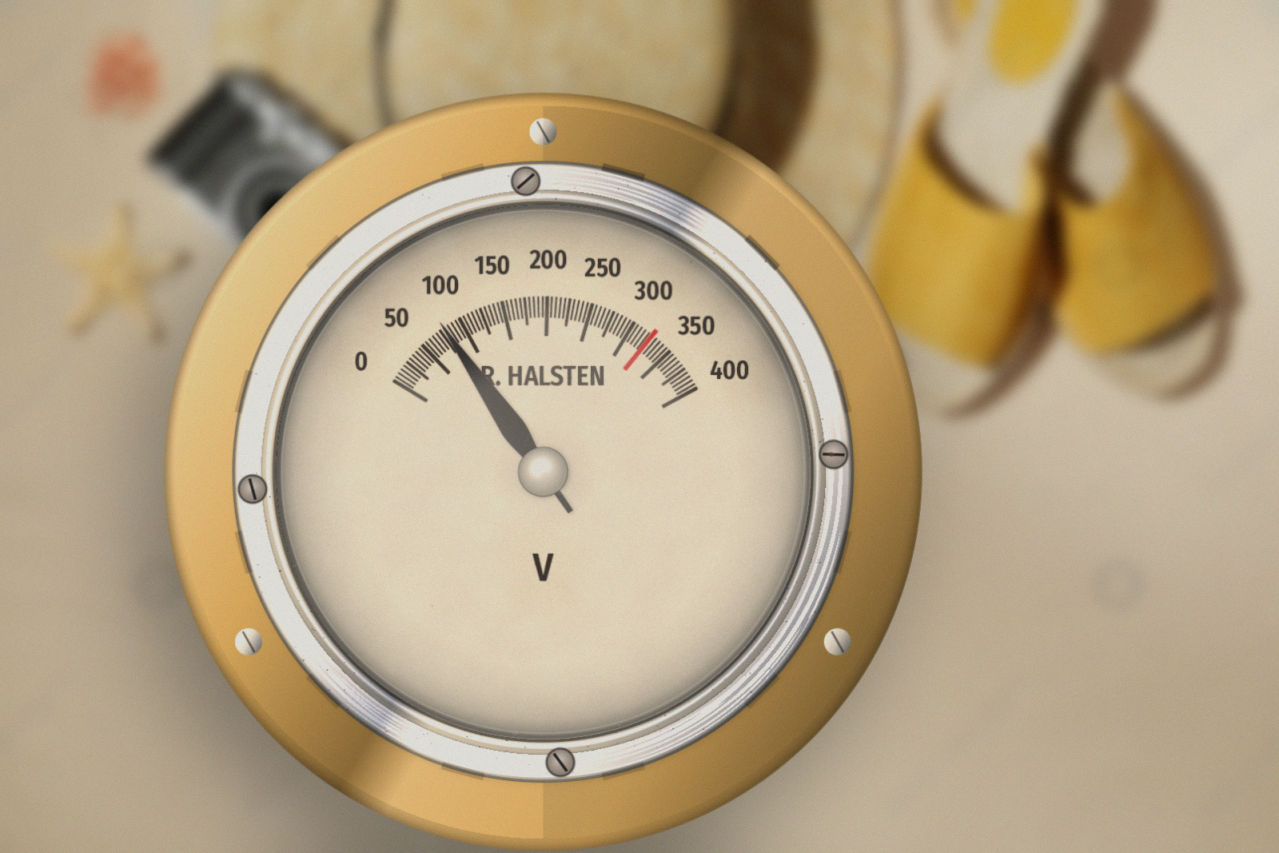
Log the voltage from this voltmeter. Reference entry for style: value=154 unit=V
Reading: value=80 unit=V
